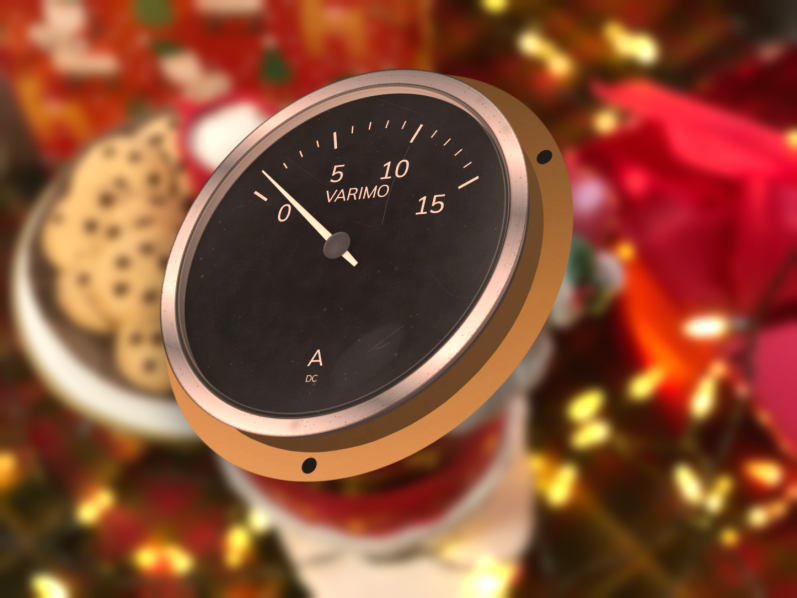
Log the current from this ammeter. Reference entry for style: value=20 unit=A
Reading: value=1 unit=A
